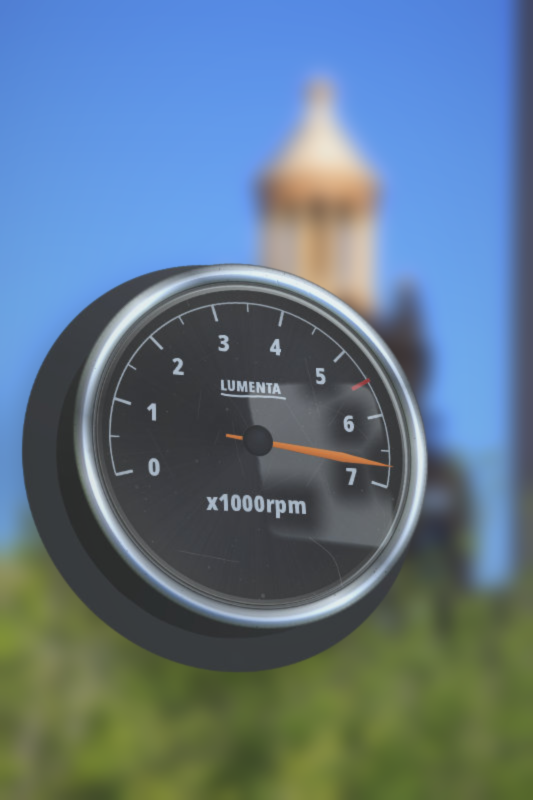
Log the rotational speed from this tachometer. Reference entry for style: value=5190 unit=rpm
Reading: value=6750 unit=rpm
